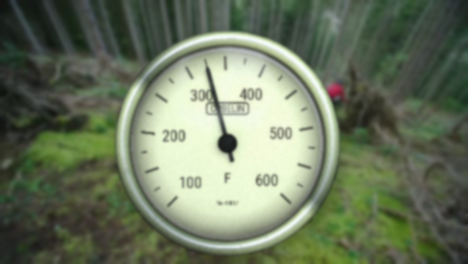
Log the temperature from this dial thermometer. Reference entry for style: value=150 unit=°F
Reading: value=325 unit=°F
